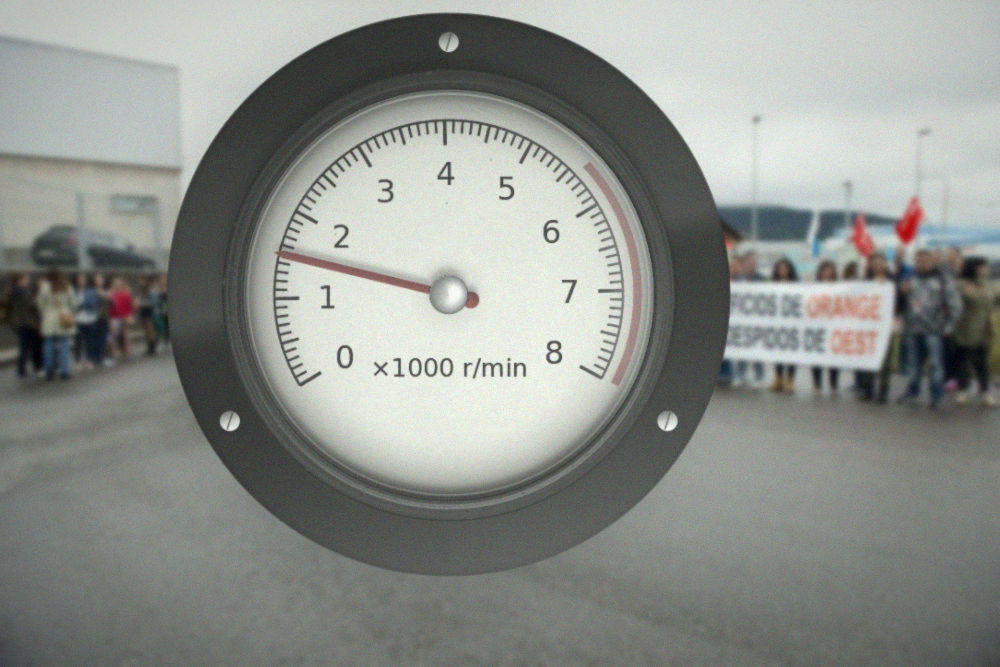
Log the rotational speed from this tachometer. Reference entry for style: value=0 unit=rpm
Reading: value=1500 unit=rpm
